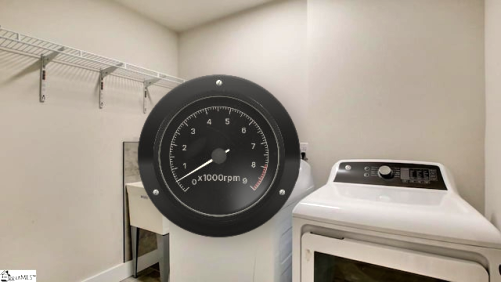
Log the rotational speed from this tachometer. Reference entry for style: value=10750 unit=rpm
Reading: value=500 unit=rpm
